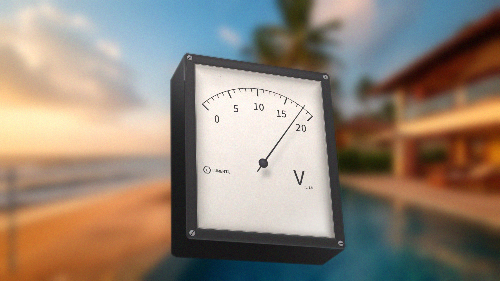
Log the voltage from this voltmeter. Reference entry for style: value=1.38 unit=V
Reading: value=18 unit=V
